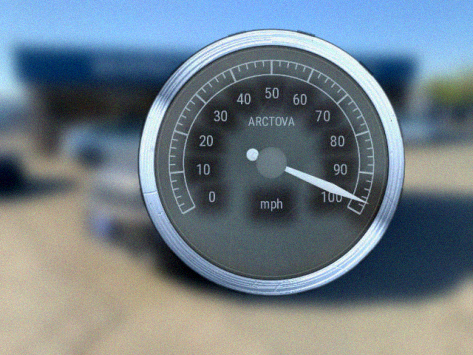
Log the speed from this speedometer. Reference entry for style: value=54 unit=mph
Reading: value=97 unit=mph
